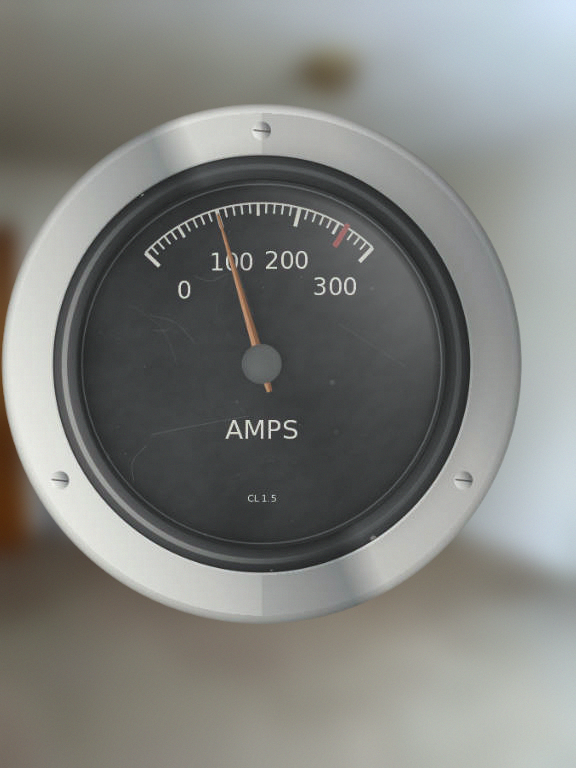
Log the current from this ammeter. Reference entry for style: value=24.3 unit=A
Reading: value=100 unit=A
